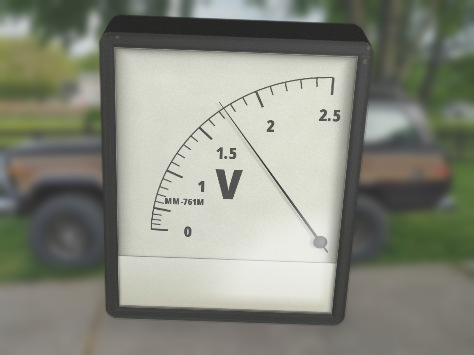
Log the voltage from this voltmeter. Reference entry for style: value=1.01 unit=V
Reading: value=1.75 unit=V
